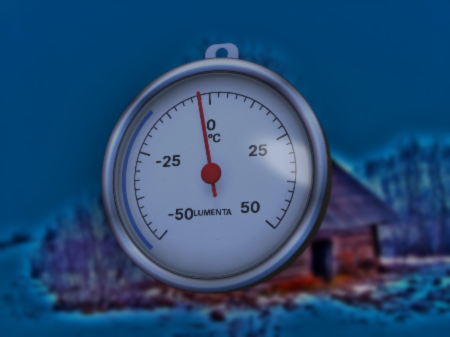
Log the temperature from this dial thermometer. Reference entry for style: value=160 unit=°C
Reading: value=-2.5 unit=°C
